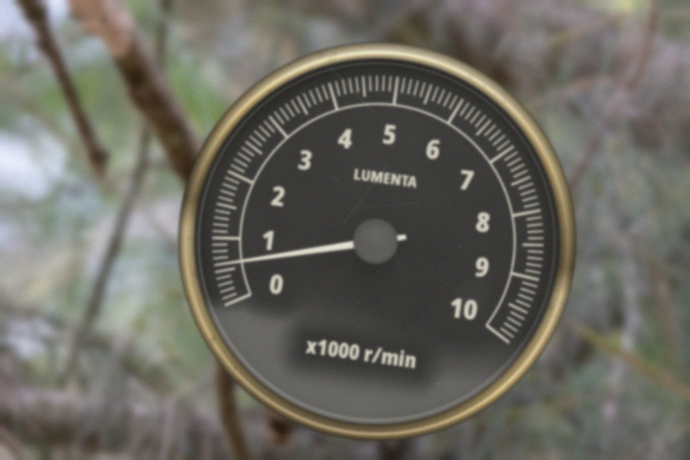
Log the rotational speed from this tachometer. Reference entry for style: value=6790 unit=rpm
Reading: value=600 unit=rpm
